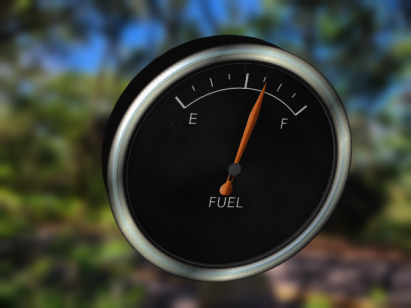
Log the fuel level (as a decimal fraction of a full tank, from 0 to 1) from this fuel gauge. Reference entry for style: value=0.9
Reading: value=0.625
